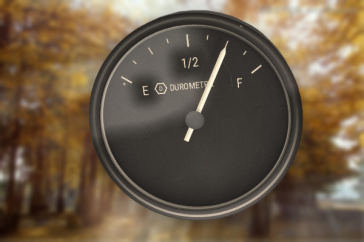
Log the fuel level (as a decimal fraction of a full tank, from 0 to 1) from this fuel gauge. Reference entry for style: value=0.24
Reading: value=0.75
